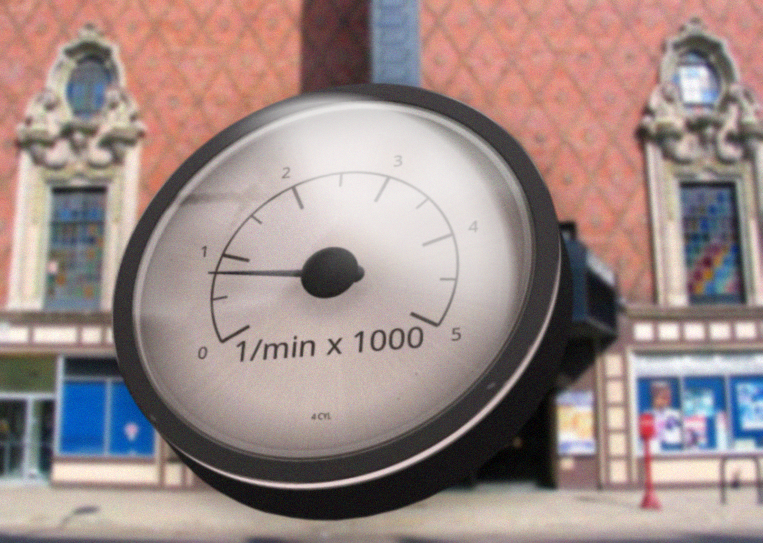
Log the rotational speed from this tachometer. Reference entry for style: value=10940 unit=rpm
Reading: value=750 unit=rpm
